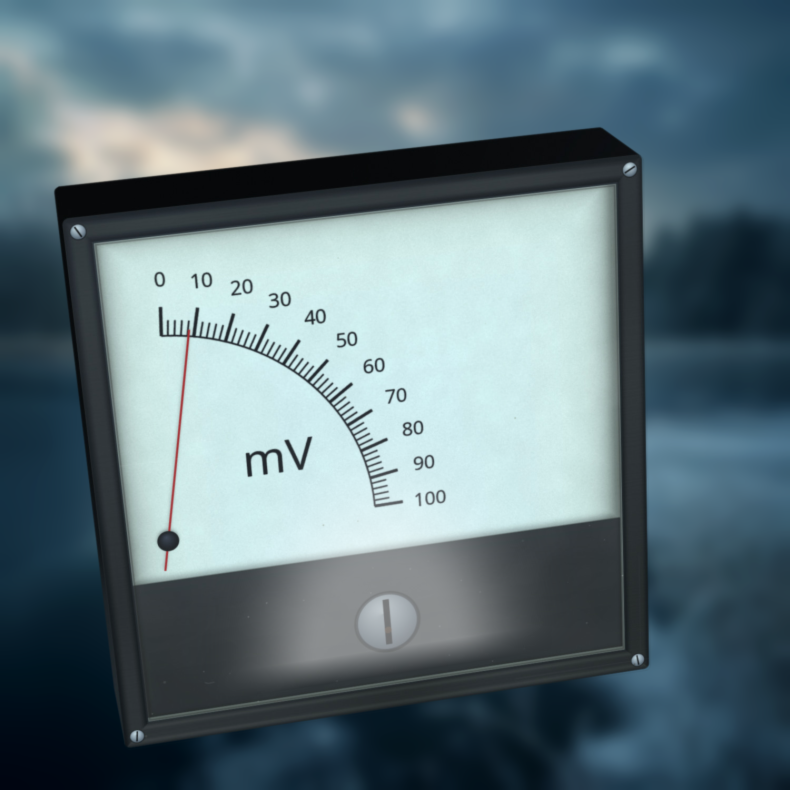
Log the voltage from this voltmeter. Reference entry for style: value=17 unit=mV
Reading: value=8 unit=mV
